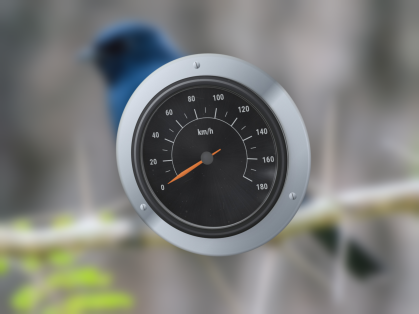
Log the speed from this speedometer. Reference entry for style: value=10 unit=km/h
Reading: value=0 unit=km/h
